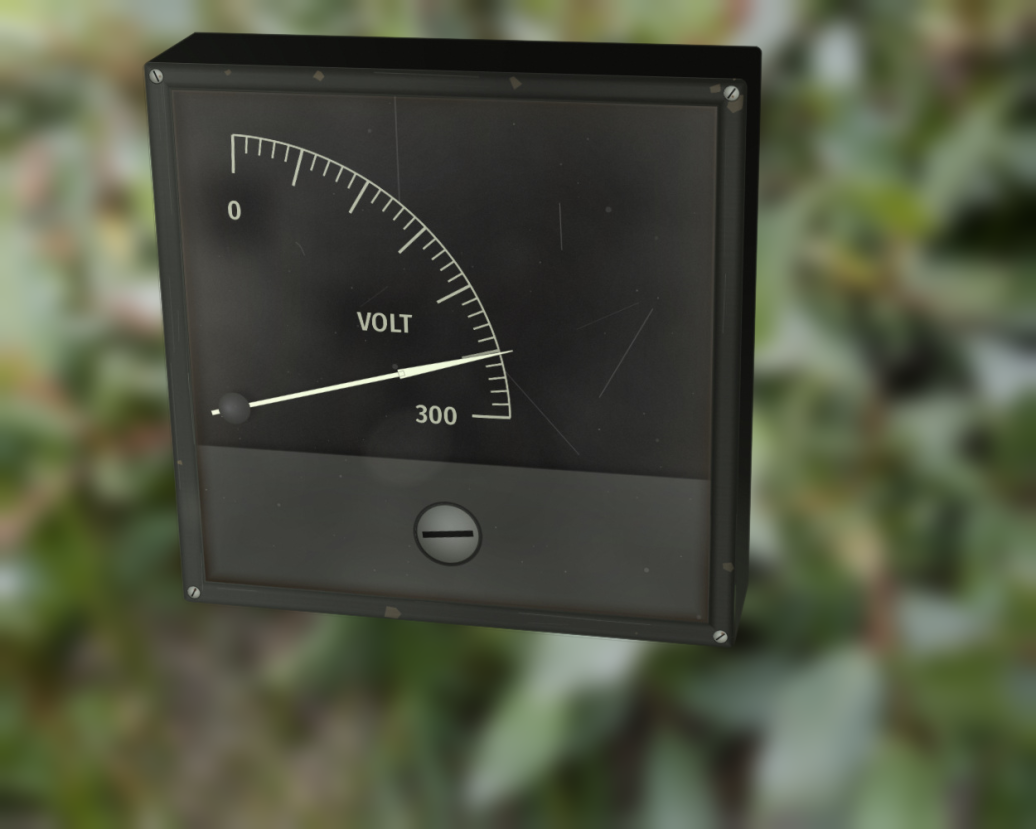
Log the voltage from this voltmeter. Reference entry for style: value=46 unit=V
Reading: value=250 unit=V
